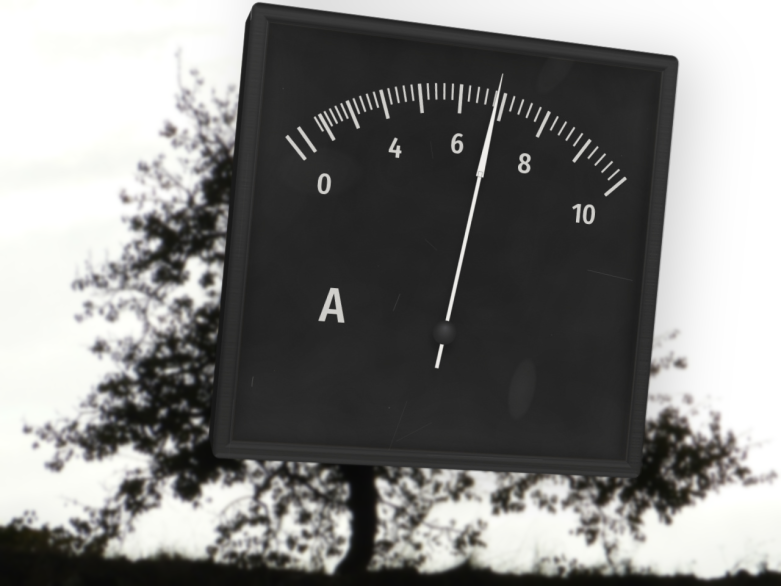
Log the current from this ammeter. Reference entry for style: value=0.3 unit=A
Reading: value=6.8 unit=A
